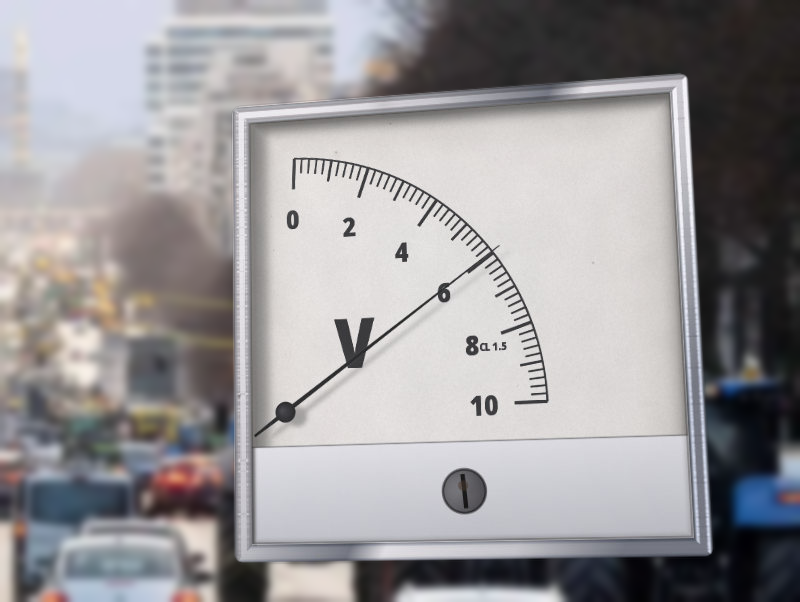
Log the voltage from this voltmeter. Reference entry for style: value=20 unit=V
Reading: value=6 unit=V
